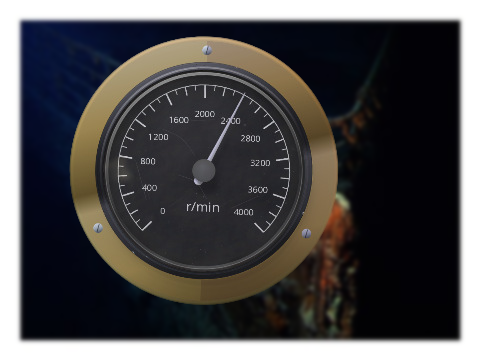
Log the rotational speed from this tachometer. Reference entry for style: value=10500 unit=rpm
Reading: value=2400 unit=rpm
